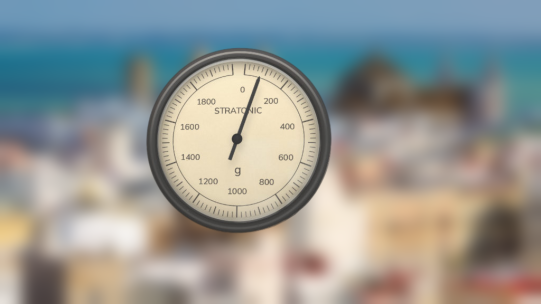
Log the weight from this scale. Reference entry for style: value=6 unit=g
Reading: value=80 unit=g
